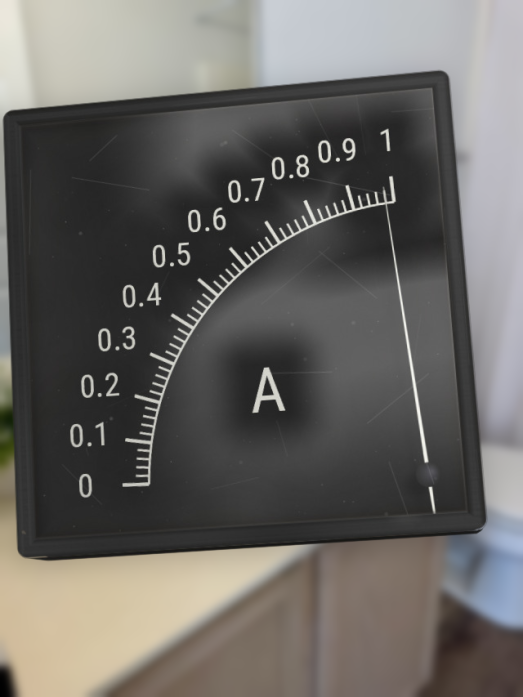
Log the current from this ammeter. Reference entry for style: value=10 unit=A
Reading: value=0.98 unit=A
